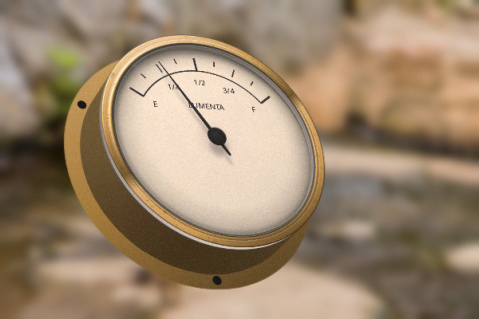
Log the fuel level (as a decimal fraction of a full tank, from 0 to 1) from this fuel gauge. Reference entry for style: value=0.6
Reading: value=0.25
